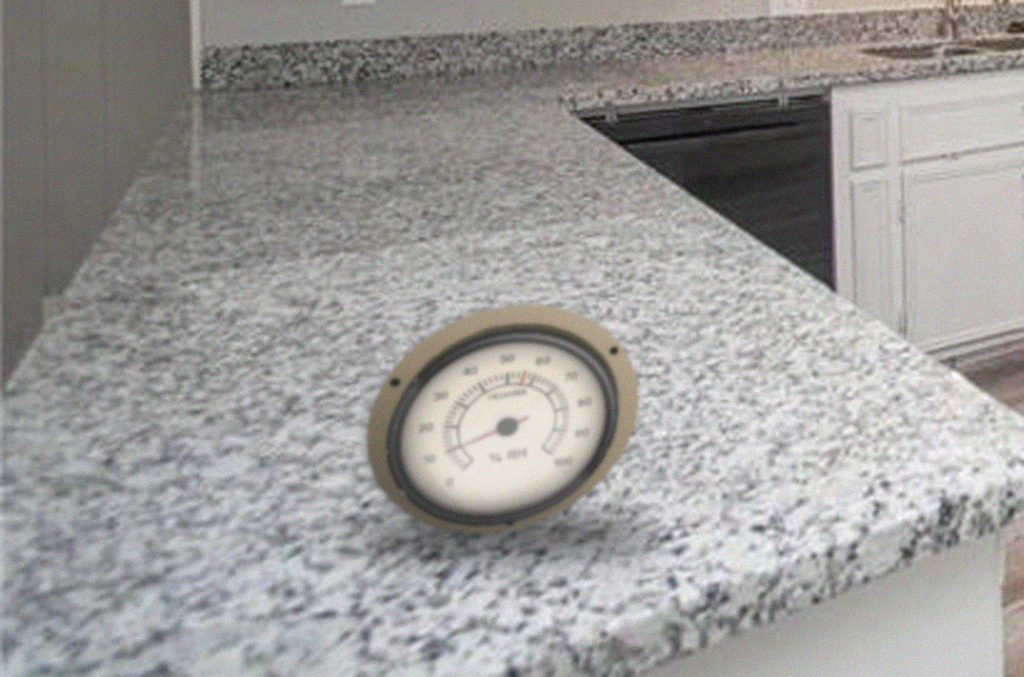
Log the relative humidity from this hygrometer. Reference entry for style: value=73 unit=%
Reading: value=10 unit=%
